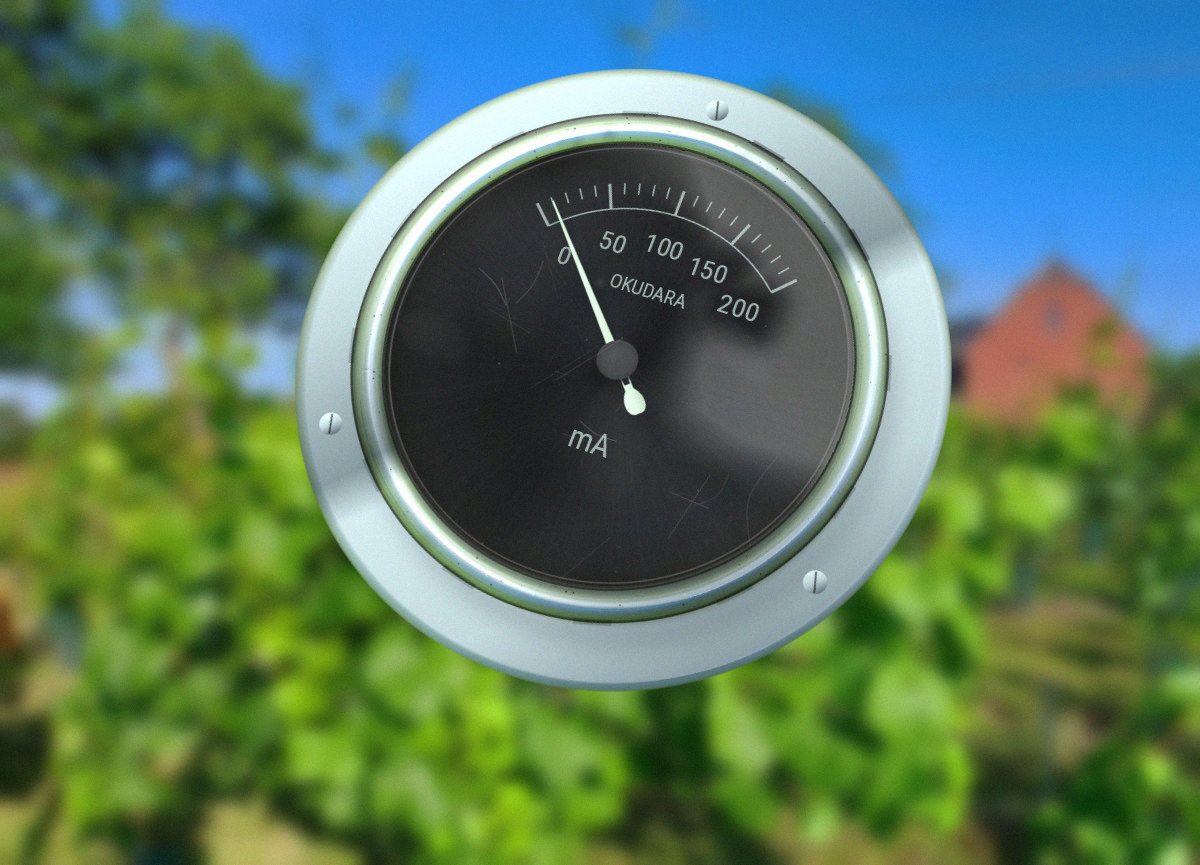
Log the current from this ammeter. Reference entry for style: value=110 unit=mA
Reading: value=10 unit=mA
